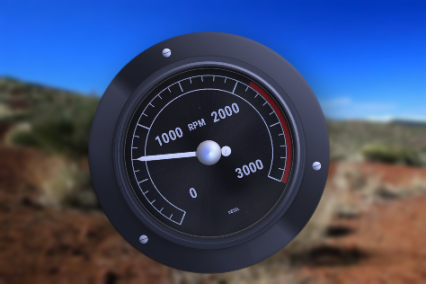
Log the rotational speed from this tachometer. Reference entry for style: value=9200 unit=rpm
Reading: value=700 unit=rpm
